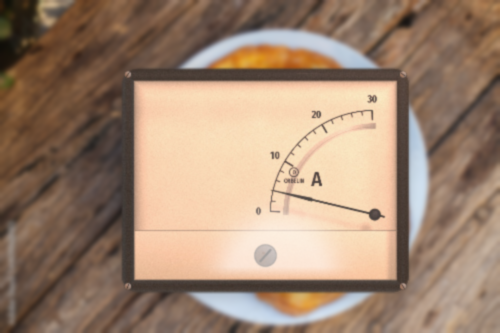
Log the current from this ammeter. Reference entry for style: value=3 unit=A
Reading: value=4 unit=A
